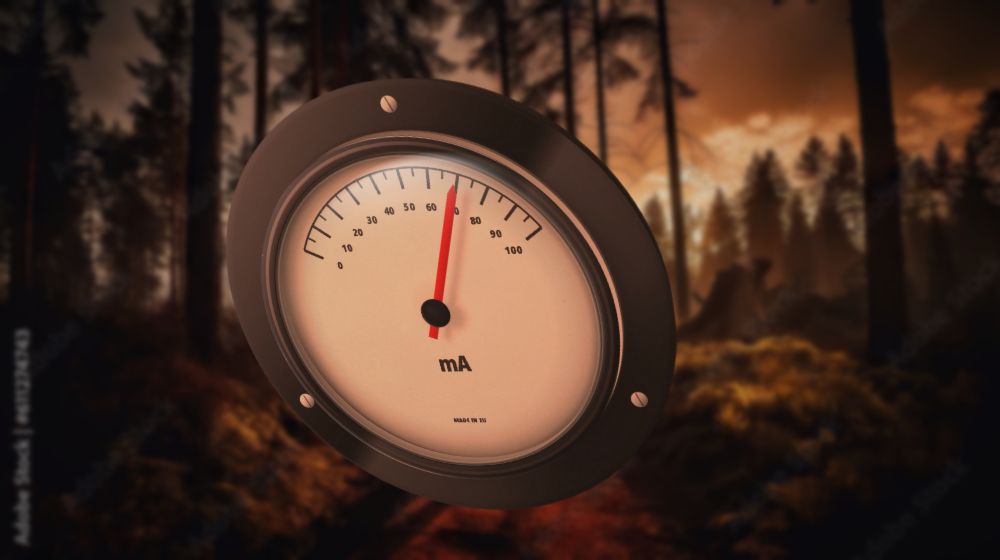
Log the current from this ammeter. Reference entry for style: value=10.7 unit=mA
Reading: value=70 unit=mA
